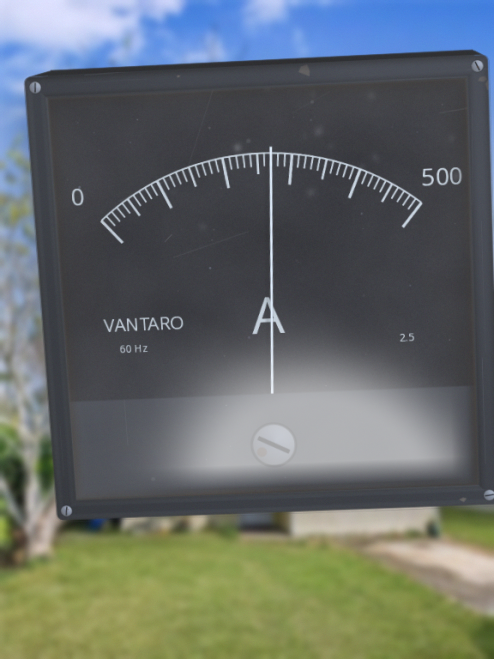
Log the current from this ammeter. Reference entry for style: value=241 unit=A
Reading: value=270 unit=A
